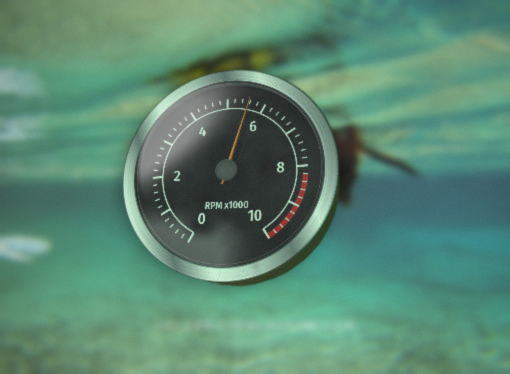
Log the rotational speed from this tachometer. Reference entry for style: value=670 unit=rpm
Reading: value=5600 unit=rpm
